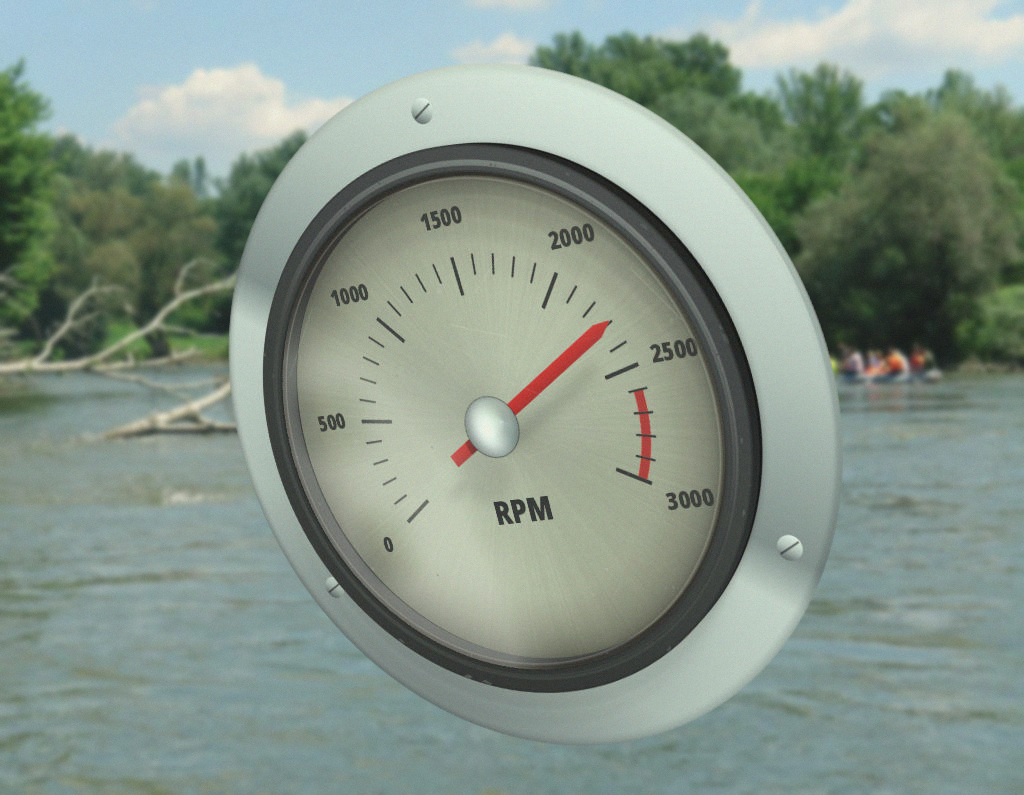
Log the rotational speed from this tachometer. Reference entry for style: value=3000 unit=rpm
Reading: value=2300 unit=rpm
